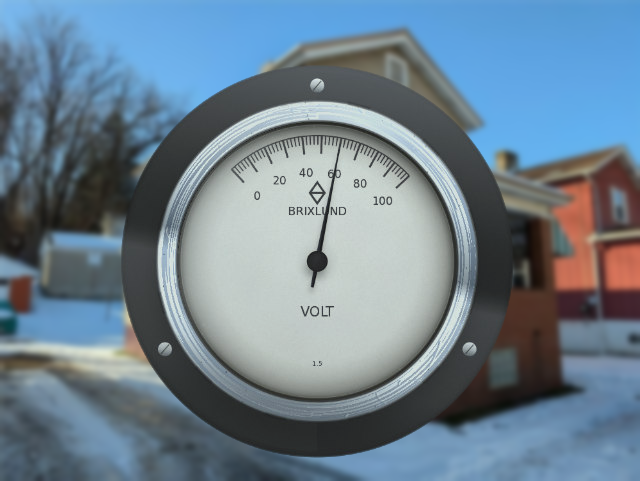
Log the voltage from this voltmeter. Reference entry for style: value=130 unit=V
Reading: value=60 unit=V
